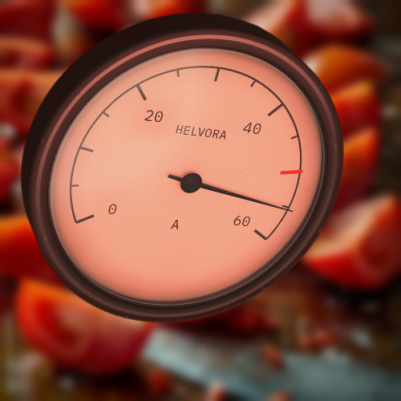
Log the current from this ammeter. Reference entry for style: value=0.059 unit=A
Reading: value=55 unit=A
